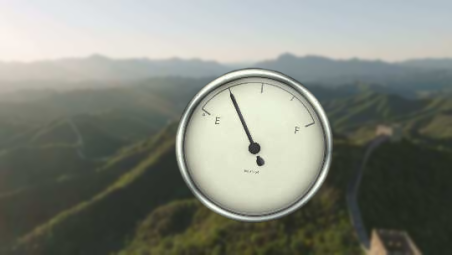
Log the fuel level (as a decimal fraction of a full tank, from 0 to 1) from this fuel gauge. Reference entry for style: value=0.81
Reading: value=0.25
